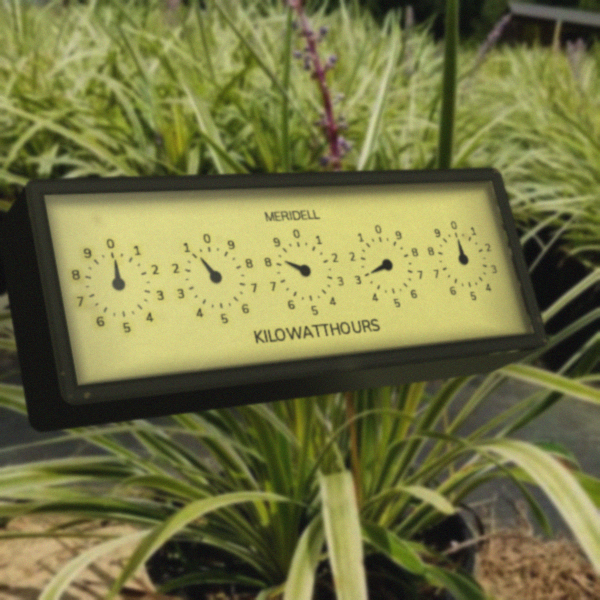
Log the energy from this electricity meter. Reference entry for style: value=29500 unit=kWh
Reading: value=830 unit=kWh
